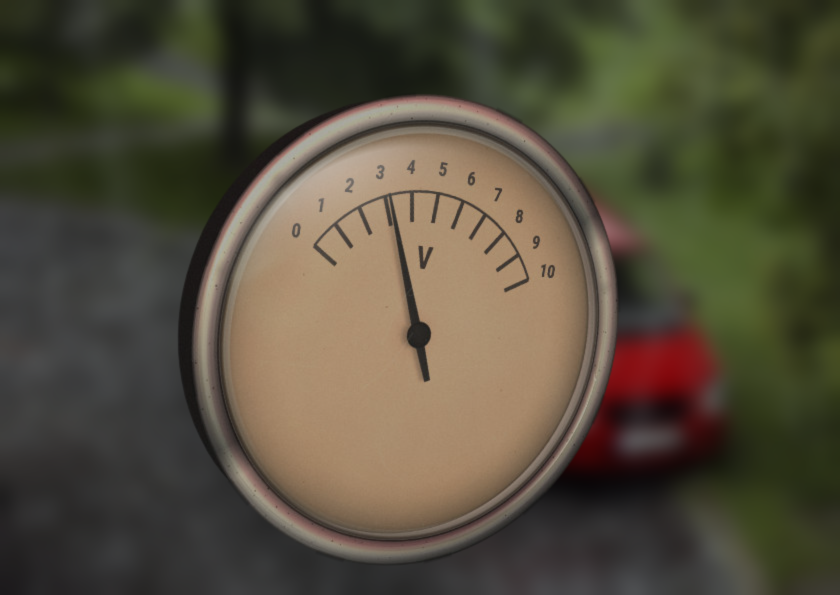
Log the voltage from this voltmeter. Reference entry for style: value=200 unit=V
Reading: value=3 unit=V
